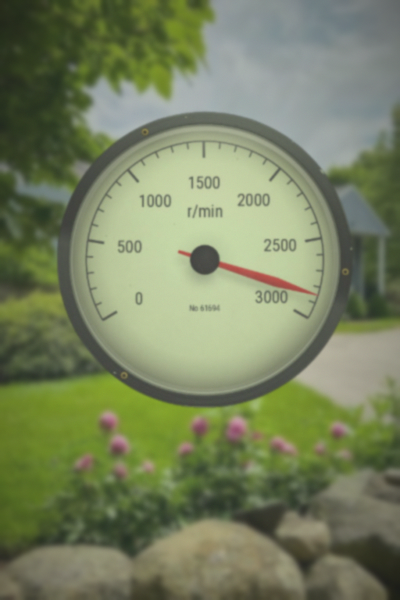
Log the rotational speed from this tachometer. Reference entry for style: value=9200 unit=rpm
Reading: value=2850 unit=rpm
